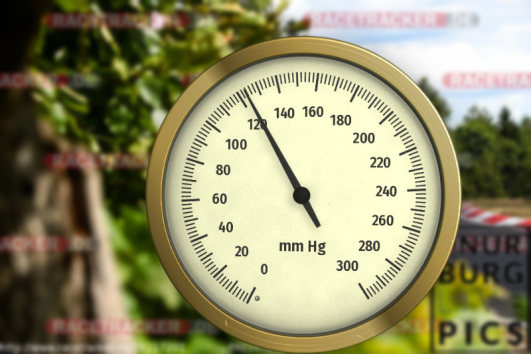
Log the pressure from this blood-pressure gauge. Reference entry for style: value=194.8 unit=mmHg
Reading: value=124 unit=mmHg
